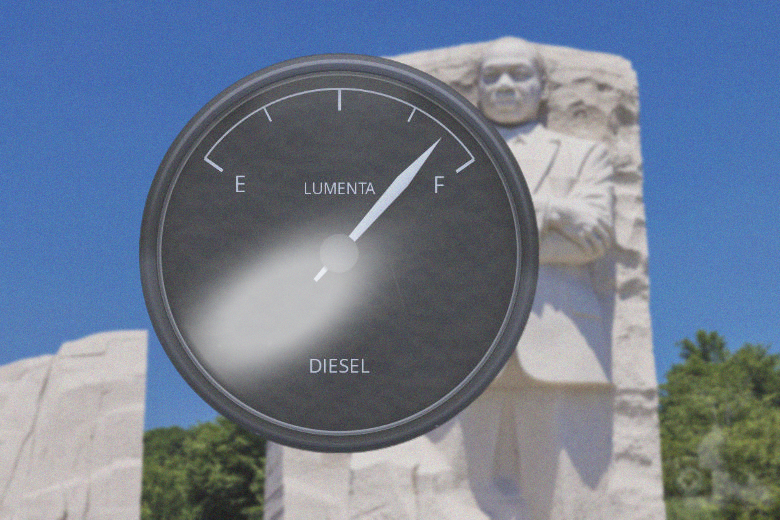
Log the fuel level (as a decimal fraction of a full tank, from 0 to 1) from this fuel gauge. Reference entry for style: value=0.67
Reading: value=0.875
